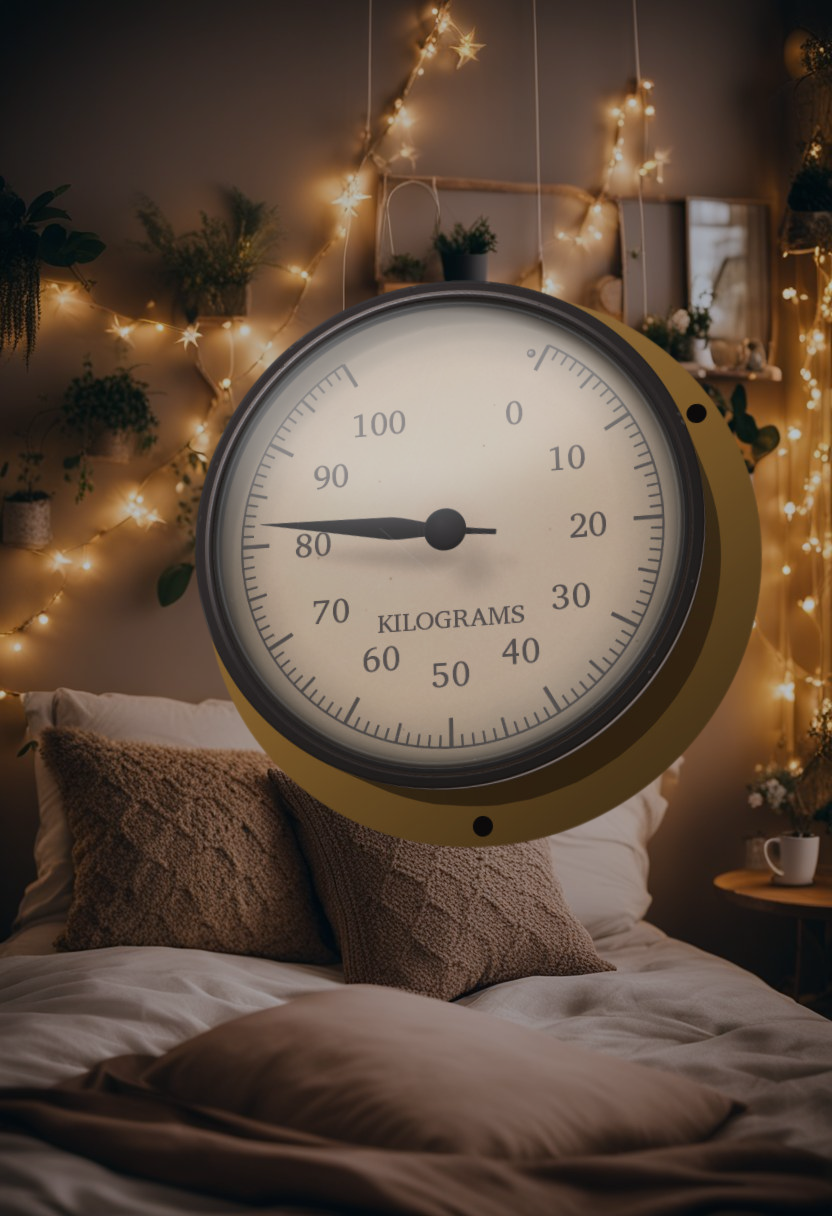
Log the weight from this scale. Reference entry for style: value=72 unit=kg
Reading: value=82 unit=kg
